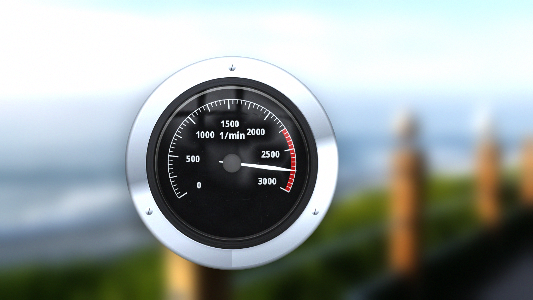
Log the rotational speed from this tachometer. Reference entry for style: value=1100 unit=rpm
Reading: value=2750 unit=rpm
